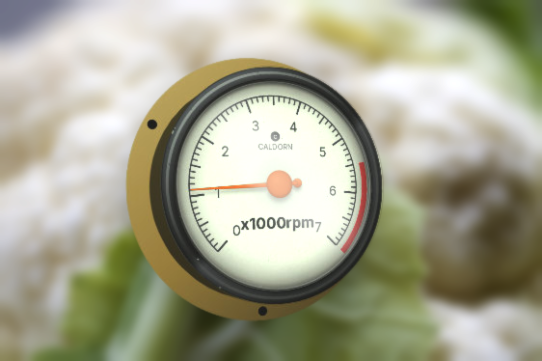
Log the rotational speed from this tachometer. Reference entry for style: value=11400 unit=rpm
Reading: value=1100 unit=rpm
